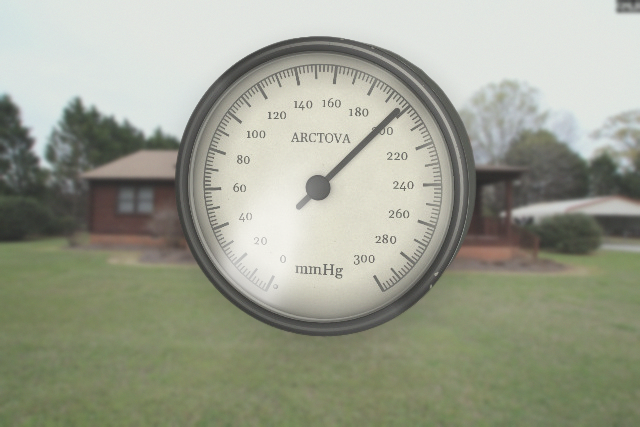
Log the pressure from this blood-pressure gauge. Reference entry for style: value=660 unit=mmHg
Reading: value=198 unit=mmHg
